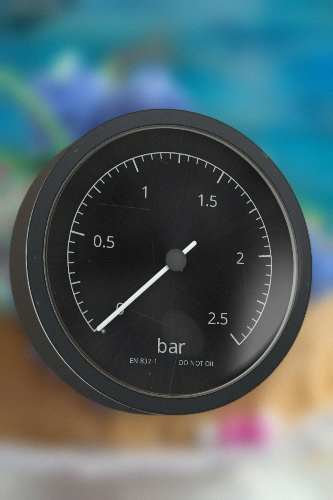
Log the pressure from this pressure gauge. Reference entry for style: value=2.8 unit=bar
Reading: value=0 unit=bar
